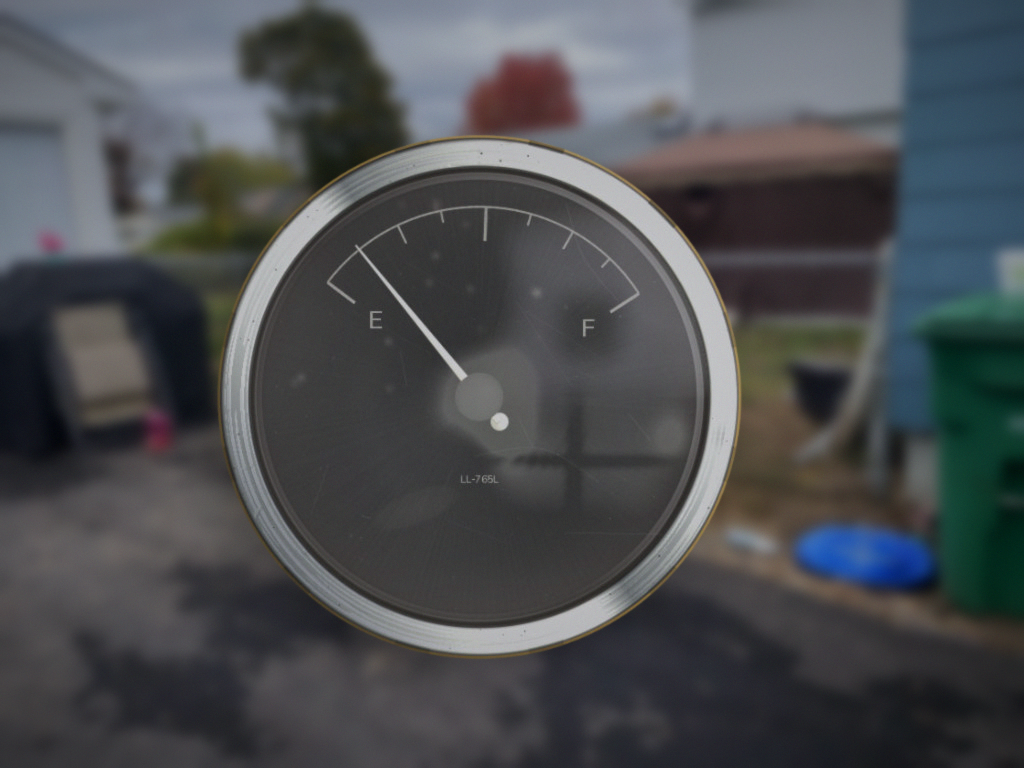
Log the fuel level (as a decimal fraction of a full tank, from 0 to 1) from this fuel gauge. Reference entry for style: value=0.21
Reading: value=0.125
